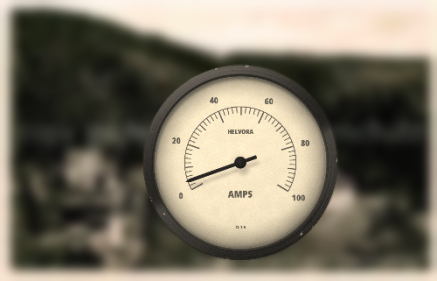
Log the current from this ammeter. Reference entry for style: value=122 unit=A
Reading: value=4 unit=A
